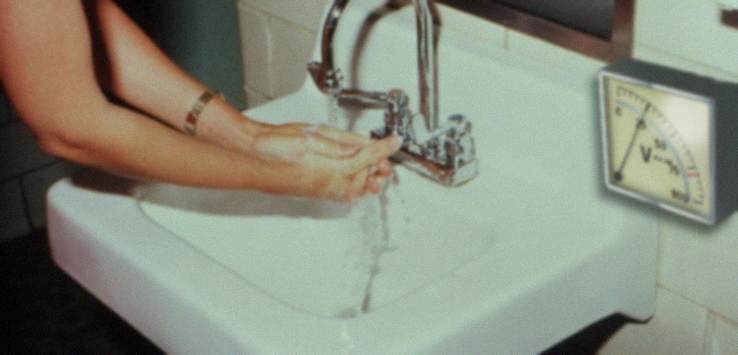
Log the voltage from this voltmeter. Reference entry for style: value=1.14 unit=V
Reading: value=25 unit=V
